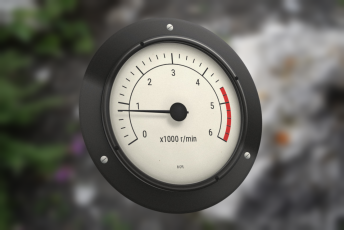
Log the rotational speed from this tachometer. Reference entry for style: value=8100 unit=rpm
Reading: value=800 unit=rpm
